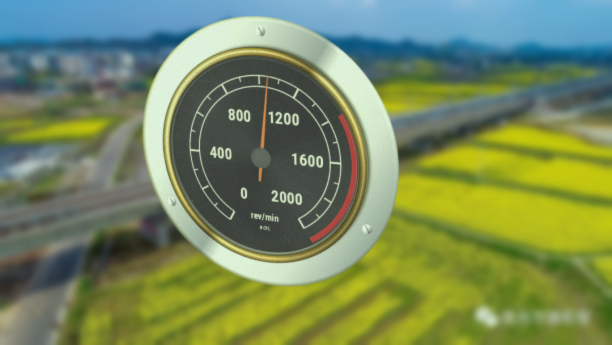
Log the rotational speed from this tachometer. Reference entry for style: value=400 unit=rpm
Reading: value=1050 unit=rpm
